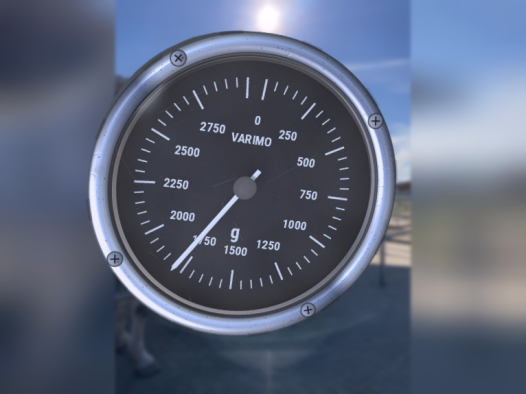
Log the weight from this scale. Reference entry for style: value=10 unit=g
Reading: value=1800 unit=g
